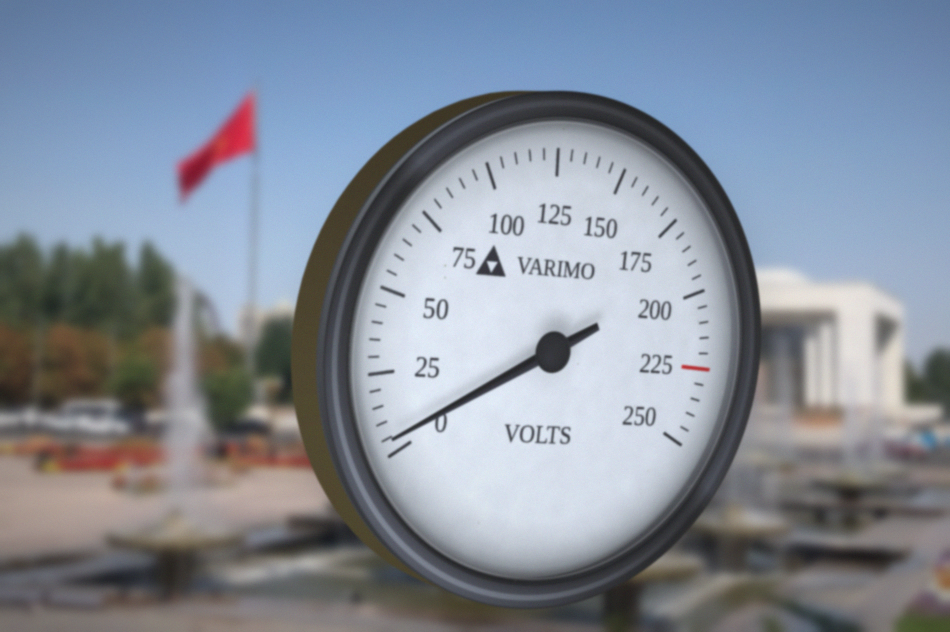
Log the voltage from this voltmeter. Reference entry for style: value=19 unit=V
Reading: value=5 unit=V
